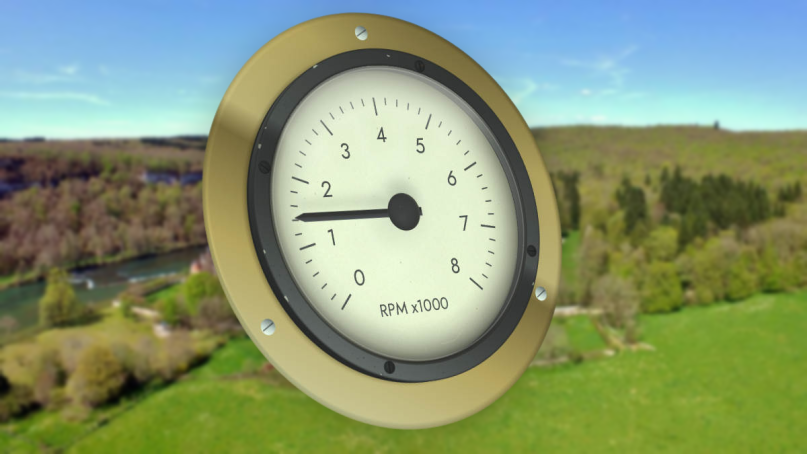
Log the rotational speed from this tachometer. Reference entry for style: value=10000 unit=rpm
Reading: value=1400 unit=rpm
